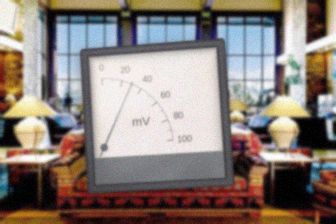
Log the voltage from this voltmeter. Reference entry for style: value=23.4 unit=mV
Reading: value=30 unit=mV
